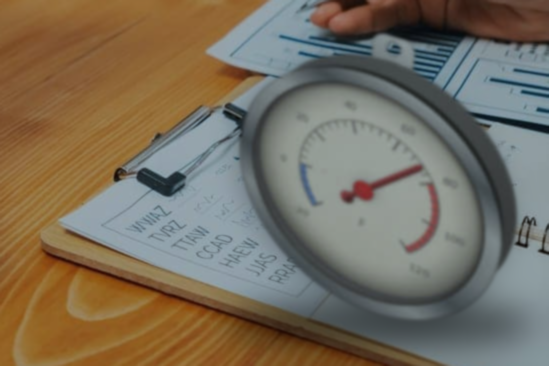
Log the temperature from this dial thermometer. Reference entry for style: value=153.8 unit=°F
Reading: value=72 unit=°F
